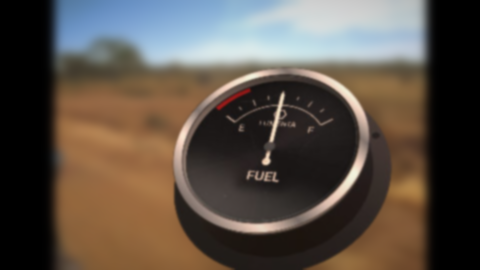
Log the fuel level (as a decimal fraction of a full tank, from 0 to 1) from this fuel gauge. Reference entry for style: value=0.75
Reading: value=0.5
